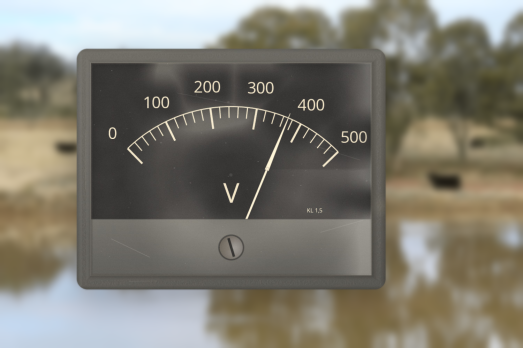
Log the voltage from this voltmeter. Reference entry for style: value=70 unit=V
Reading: value=370 unit=V
